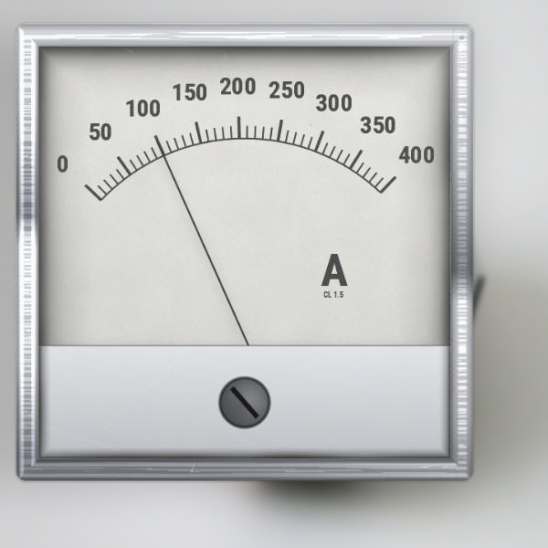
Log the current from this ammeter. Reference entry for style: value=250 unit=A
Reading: value=100 unit=A
